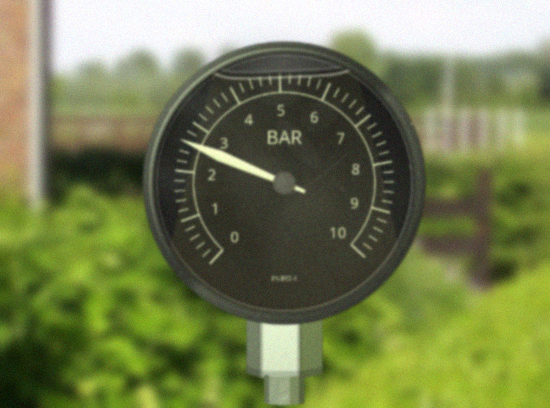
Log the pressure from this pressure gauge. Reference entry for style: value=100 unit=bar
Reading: value=2.6 unit=bar
